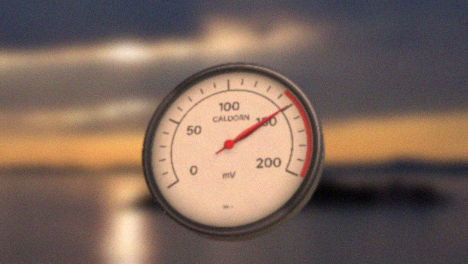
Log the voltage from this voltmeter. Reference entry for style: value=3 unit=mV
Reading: value=150 unit=mV
